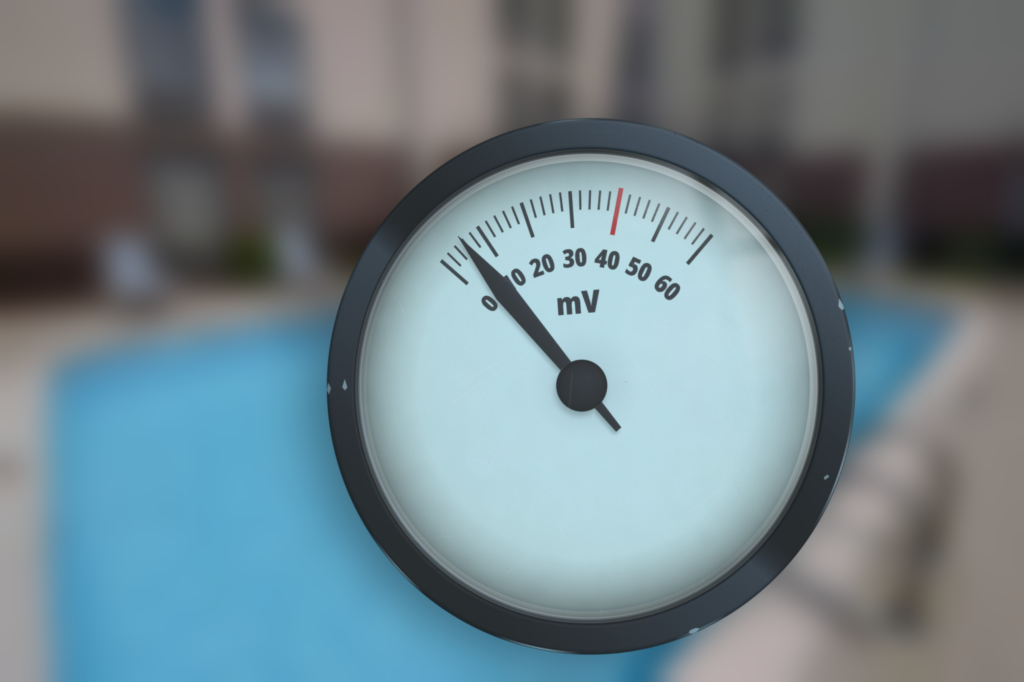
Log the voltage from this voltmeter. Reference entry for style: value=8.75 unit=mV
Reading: value=6 unit=mV
